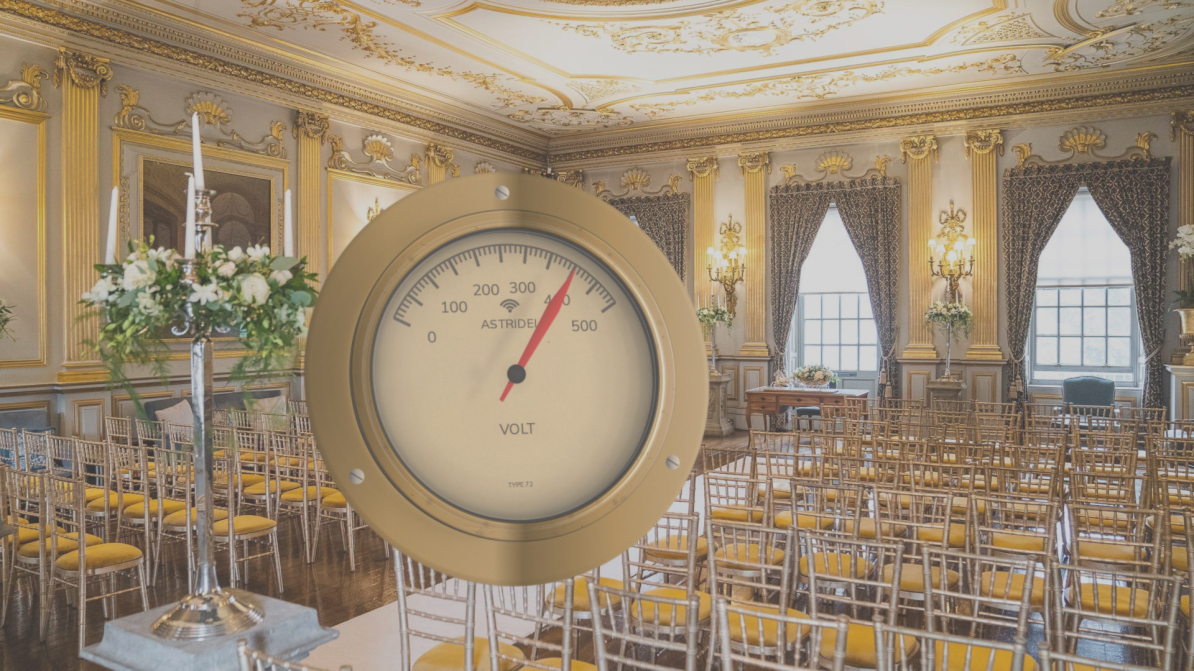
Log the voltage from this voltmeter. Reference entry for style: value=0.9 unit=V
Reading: value=400 unit=V
